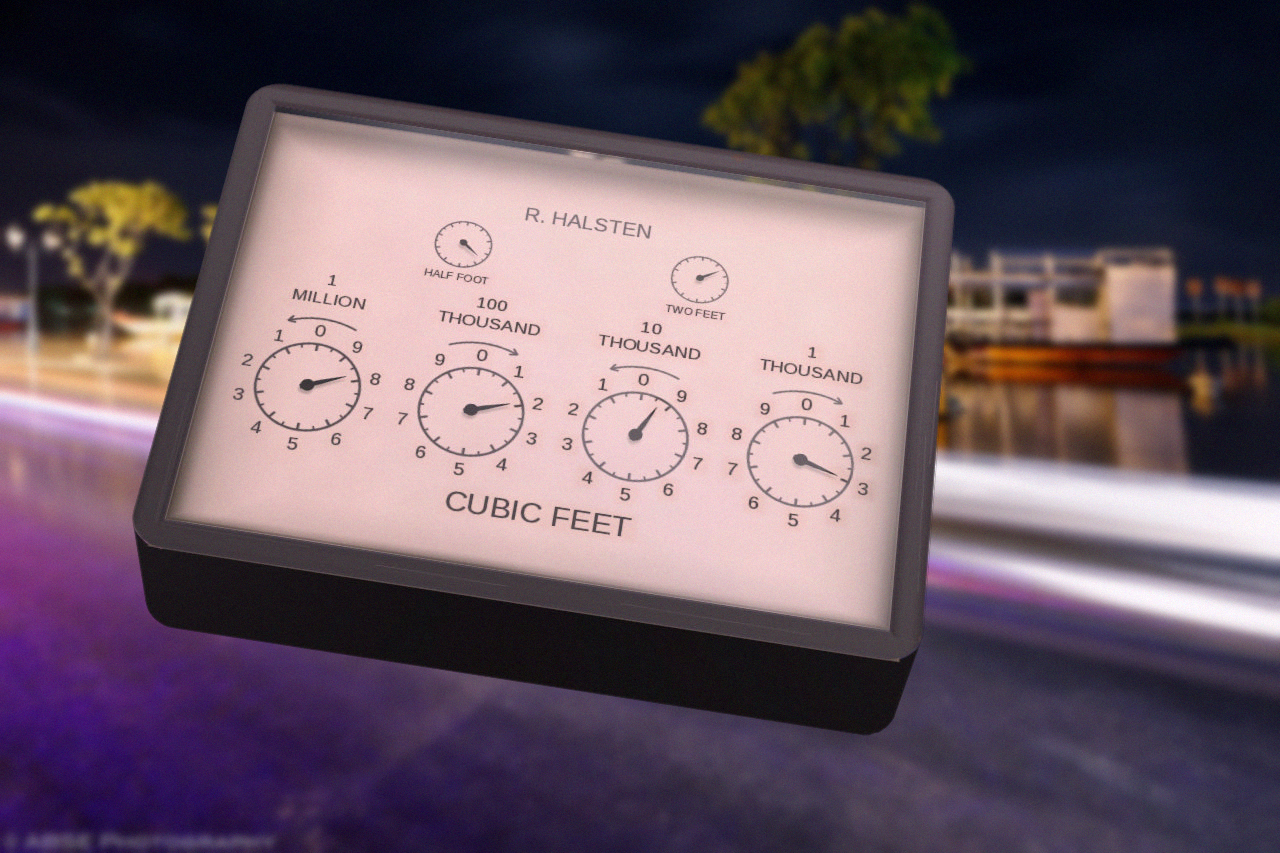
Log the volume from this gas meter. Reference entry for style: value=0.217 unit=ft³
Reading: value=819300 unit=ft³
